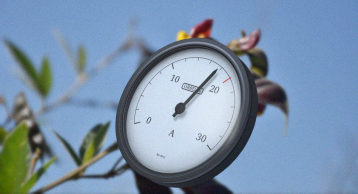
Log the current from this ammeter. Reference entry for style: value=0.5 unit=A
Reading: value=18 unit=A
